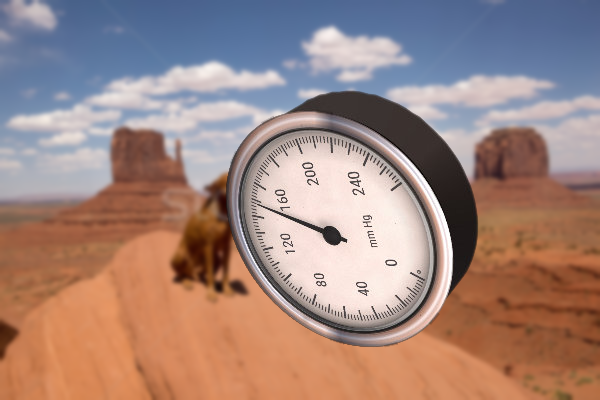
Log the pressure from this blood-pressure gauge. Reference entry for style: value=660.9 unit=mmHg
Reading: value=150 unit=mmHg
